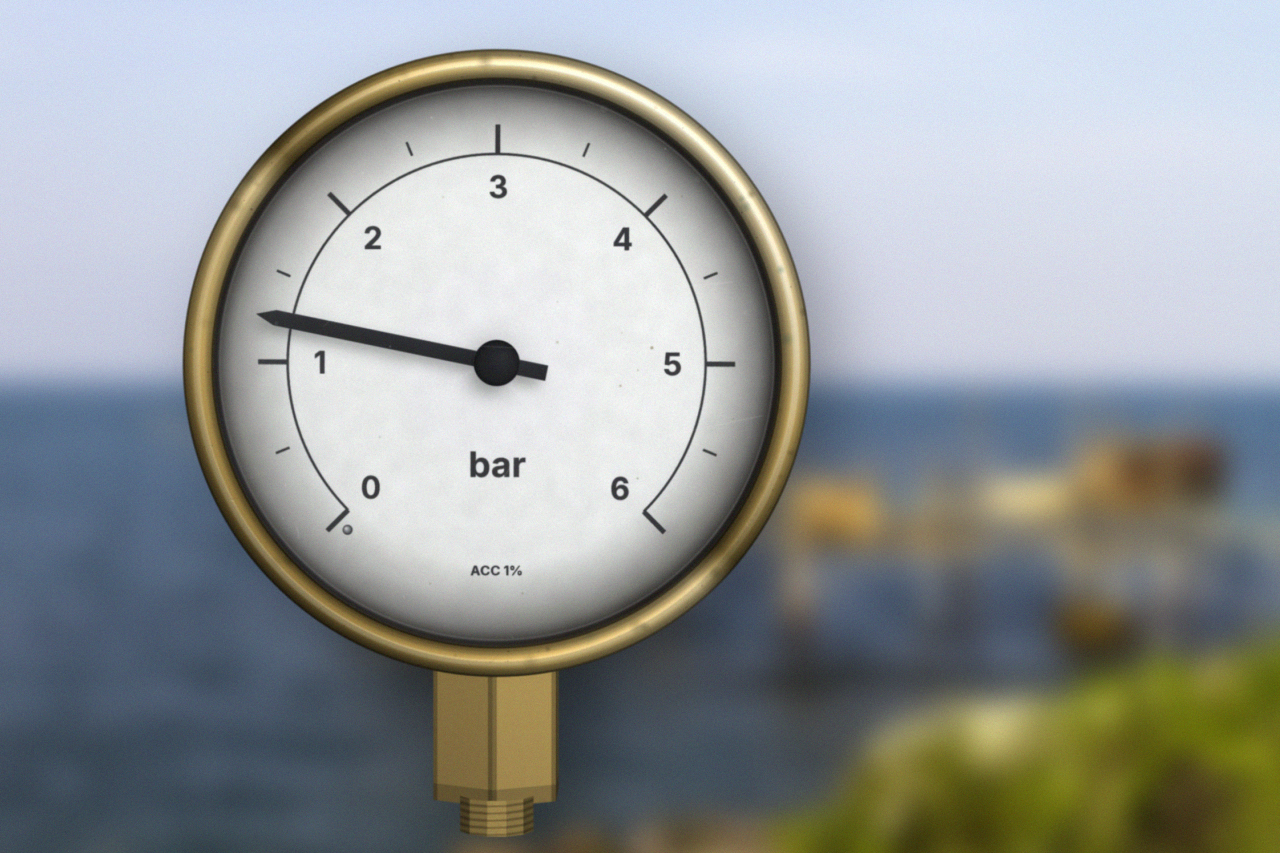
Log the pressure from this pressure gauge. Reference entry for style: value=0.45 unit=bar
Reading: value=1.25 unit=bar
